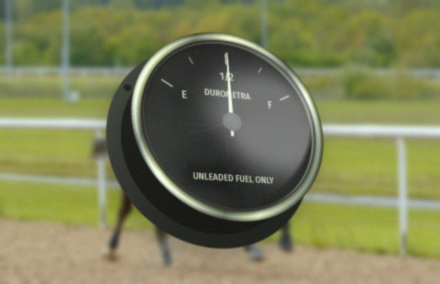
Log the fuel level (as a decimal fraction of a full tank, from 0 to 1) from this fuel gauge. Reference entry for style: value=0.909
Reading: value=0.5
